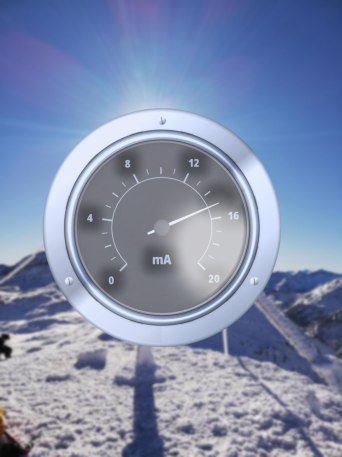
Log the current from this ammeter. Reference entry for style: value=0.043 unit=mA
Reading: value=15 unit=mA
